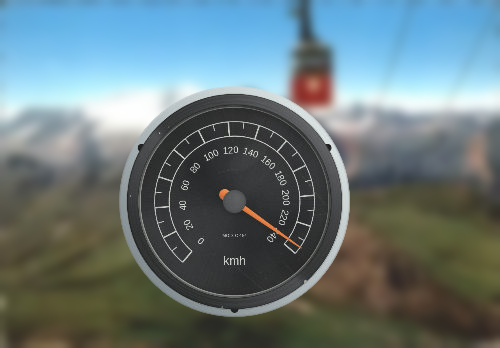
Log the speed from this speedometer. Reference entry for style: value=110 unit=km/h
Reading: value=235 unit=km/h
